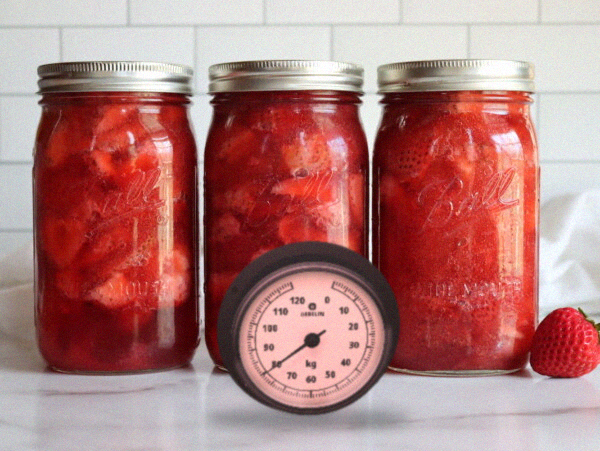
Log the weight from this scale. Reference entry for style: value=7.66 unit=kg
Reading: value=80 unit=kg
